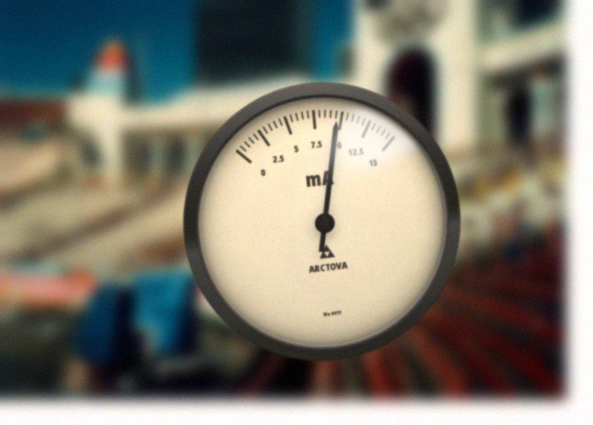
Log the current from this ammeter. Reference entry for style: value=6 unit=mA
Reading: value=9.5 unit=mA
